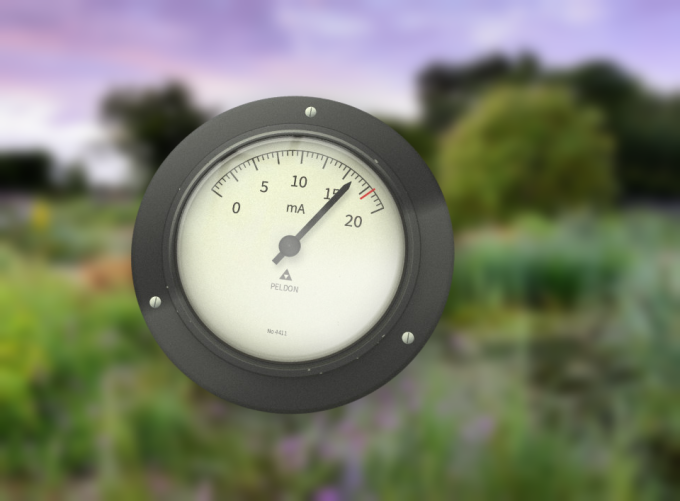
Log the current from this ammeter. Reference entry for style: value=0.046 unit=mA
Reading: value=16 unit=mA
